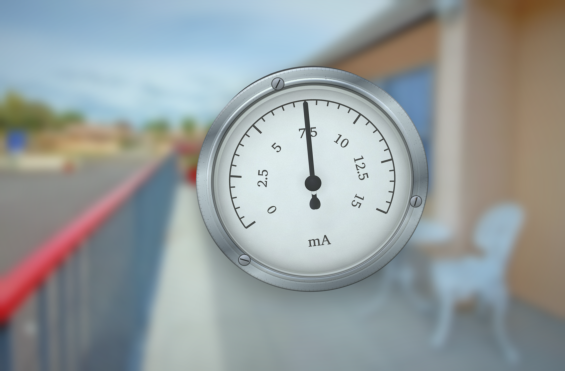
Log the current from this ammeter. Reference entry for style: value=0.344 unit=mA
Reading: value=7.5 unit=mA
